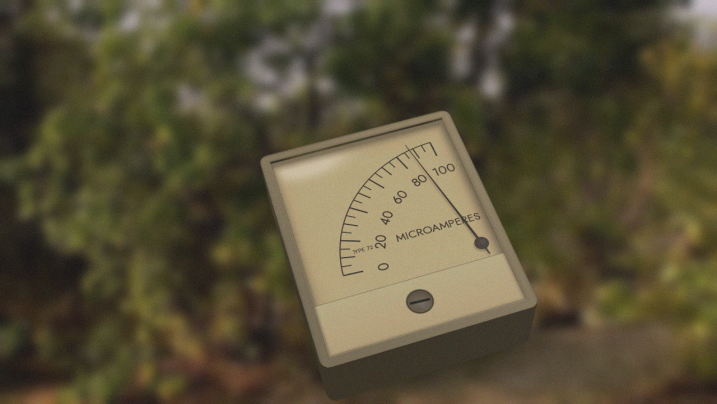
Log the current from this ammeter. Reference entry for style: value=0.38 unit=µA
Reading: value=87.5 unit=µA
